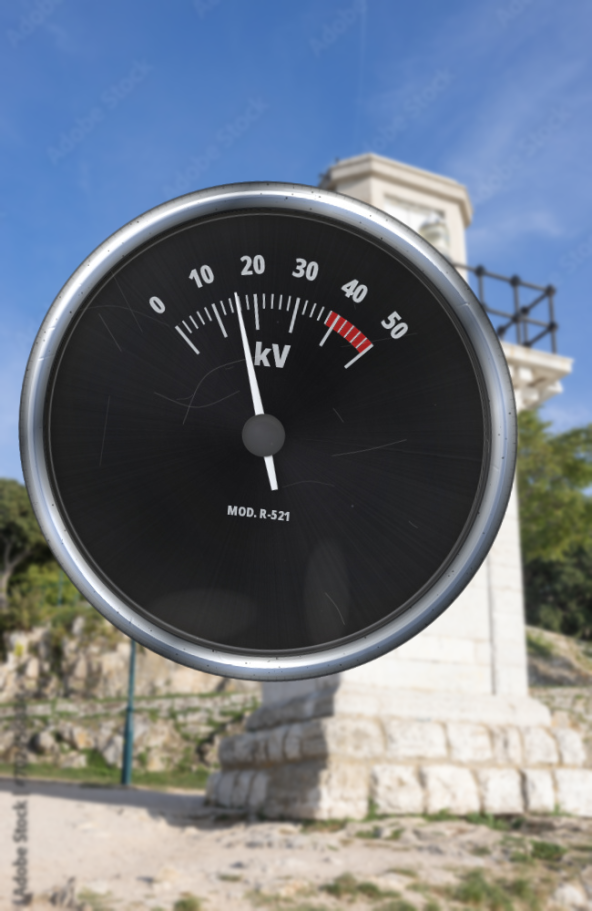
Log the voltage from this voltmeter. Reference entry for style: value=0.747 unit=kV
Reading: value=16 unit=kV
